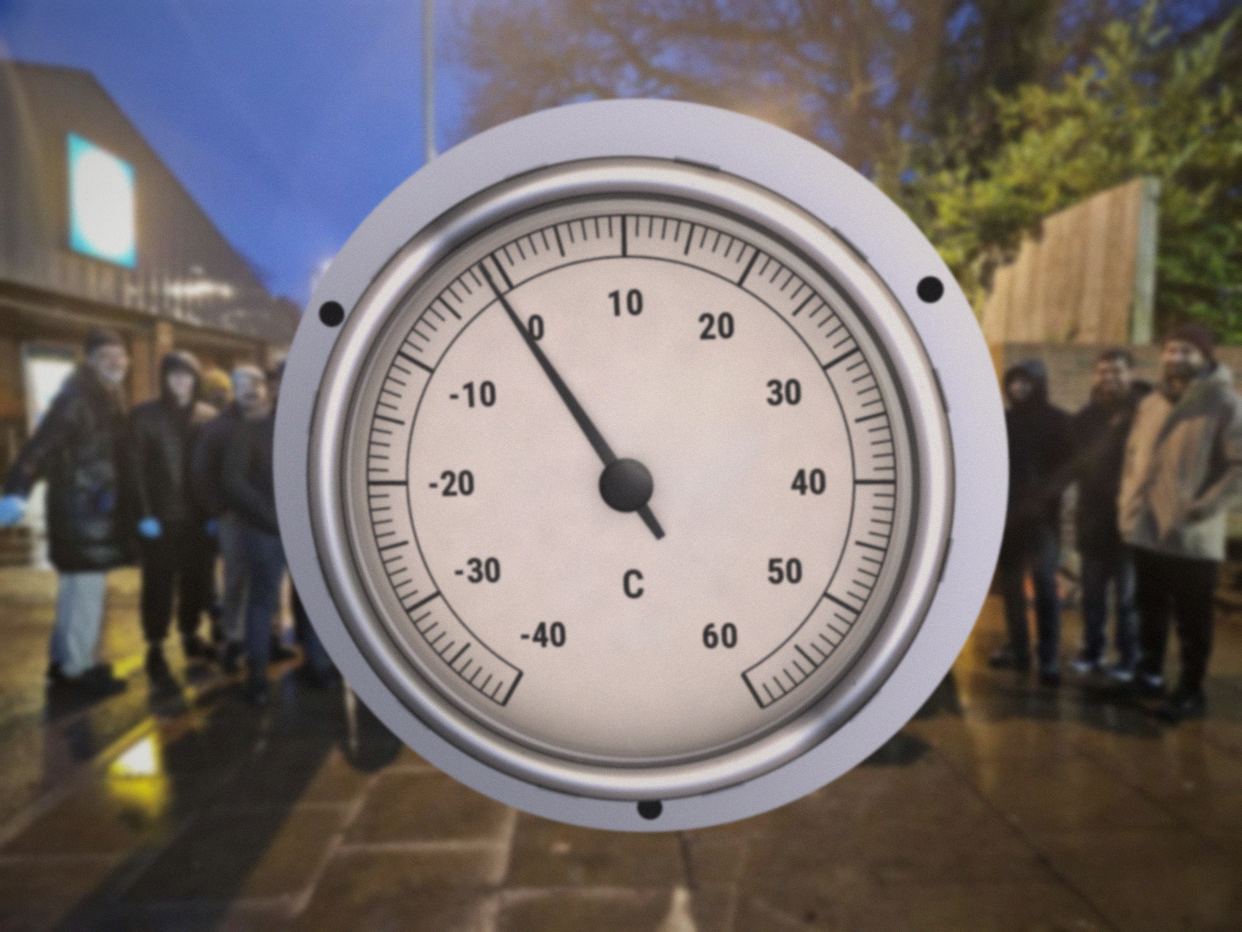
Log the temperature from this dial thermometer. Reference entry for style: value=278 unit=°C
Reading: value=-1 unit=°C
